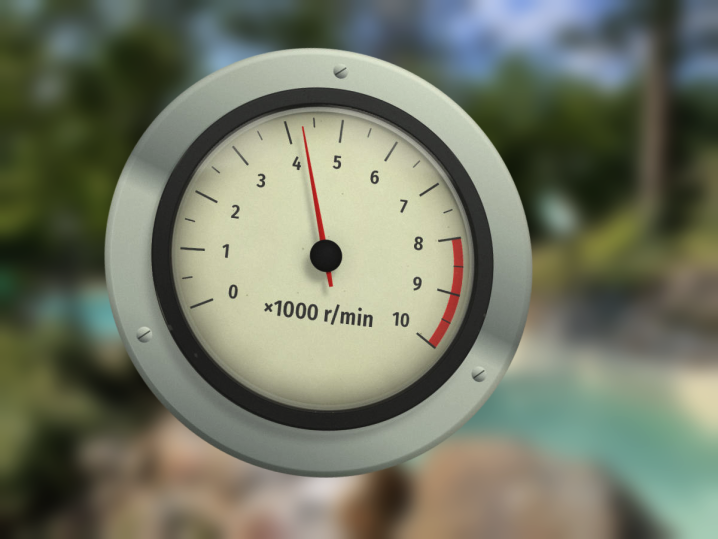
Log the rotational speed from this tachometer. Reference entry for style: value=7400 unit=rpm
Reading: value=4250 unit=rpm
